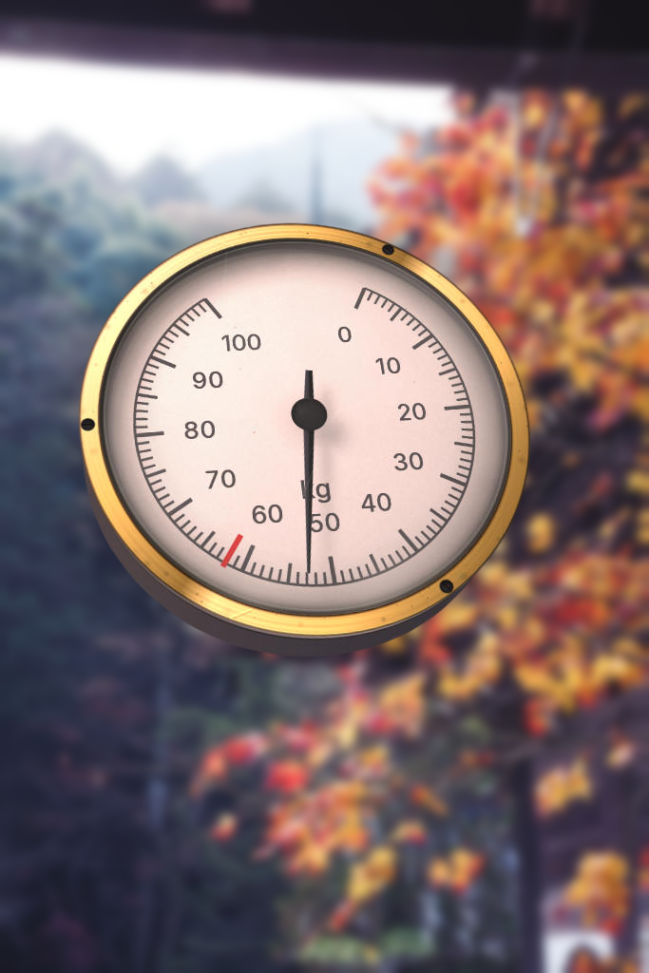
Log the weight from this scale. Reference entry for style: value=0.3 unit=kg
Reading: value=53 unit=kg
